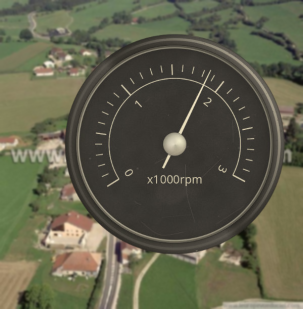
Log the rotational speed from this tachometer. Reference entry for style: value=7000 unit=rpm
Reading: value=1850 unit=rpm
